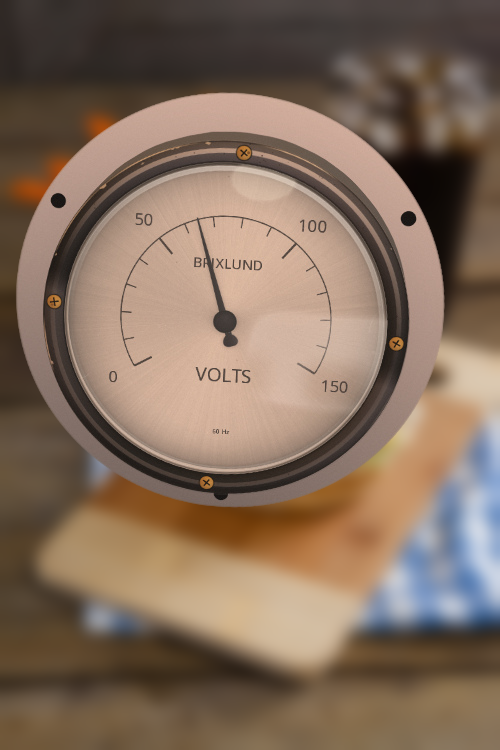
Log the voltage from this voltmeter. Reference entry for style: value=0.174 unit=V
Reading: value=65 unit=V
